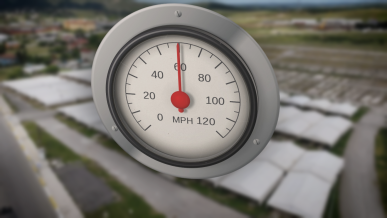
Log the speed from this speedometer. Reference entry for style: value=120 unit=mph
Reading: value=60 unit=mph
